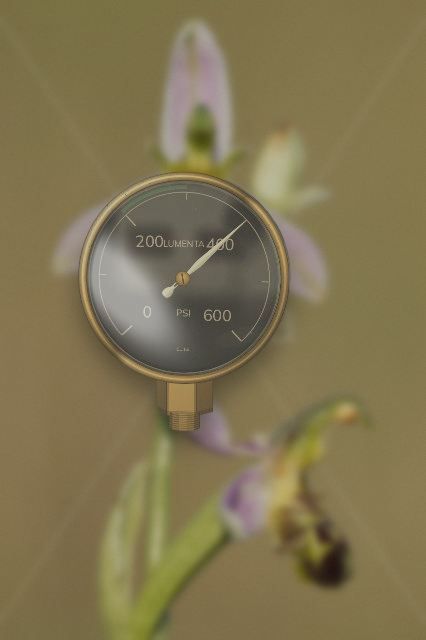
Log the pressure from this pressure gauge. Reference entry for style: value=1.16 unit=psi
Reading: value=400 unit=psi
